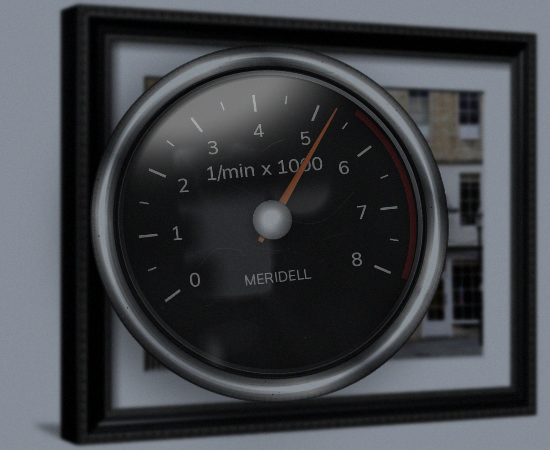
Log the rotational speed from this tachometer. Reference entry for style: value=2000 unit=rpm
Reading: value=5250 unit=rpm
